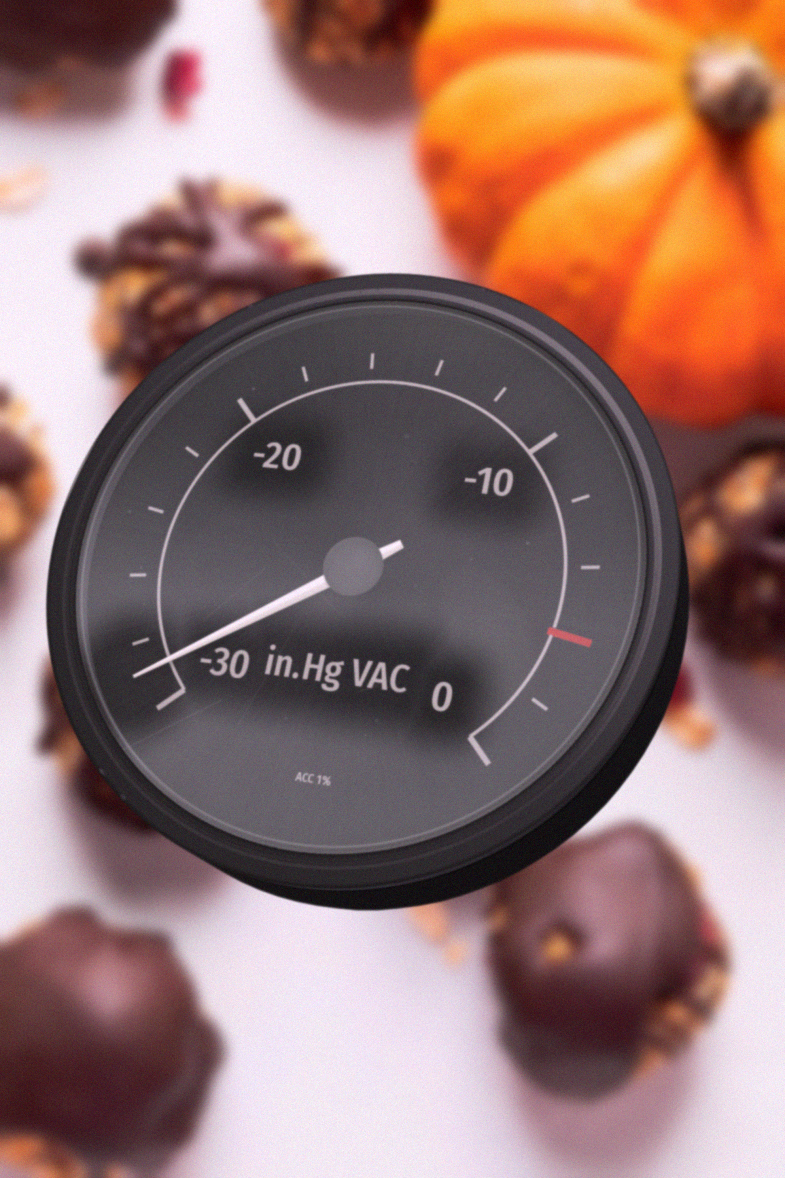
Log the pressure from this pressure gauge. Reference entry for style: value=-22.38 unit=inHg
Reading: value=-29 unit=inHg
